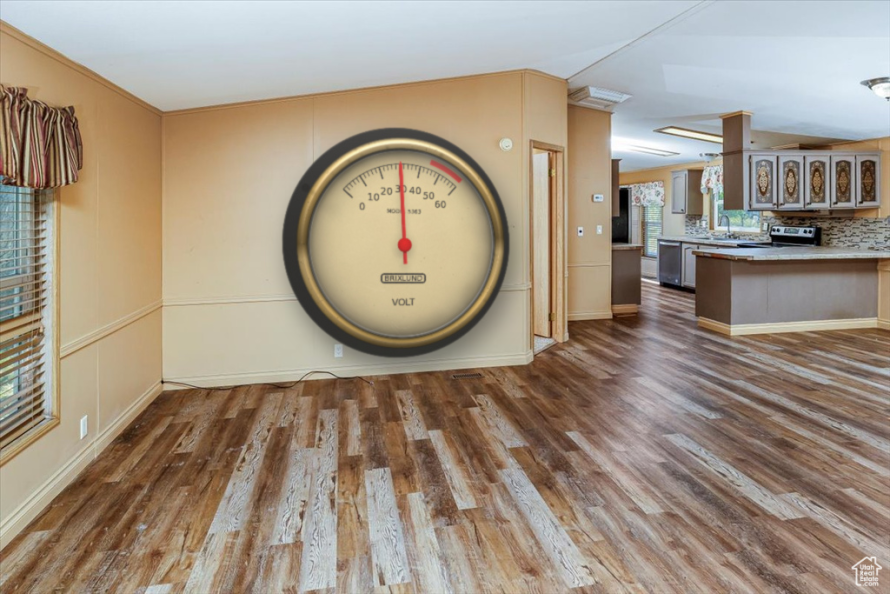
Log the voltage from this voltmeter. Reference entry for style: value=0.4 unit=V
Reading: value=30 unit=V
